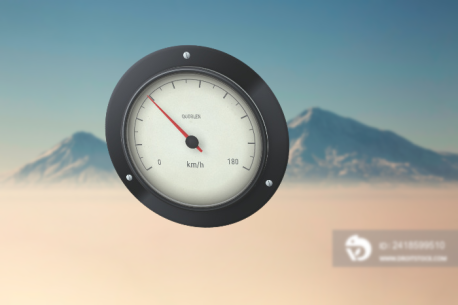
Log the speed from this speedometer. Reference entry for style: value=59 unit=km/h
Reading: value=60 unit=km/h
